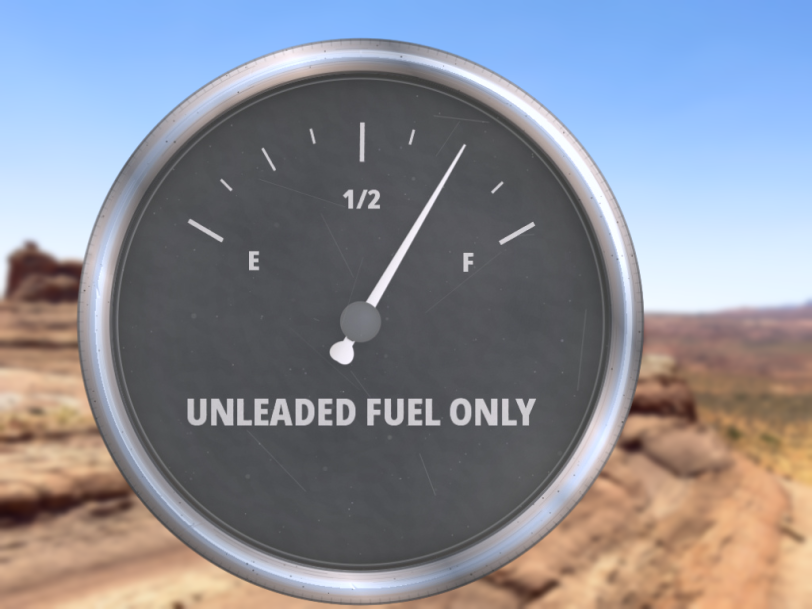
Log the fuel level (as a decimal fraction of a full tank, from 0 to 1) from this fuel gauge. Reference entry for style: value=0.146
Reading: value=0.75
